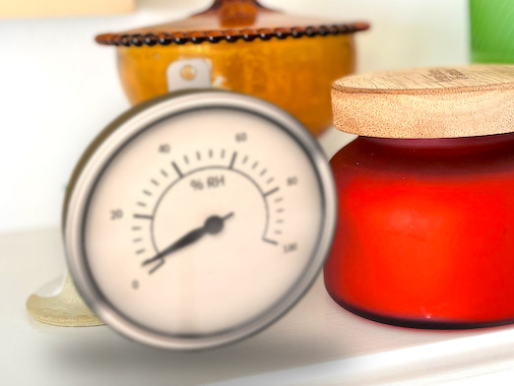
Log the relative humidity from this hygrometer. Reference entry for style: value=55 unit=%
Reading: value=4 unit=%
